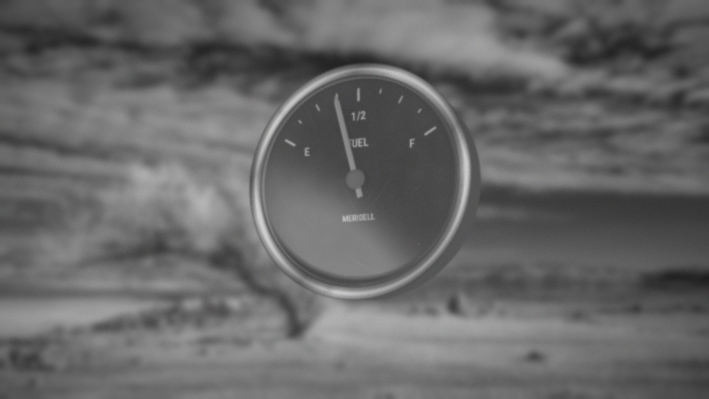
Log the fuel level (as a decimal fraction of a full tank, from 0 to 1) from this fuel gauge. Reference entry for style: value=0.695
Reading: value=0.375
